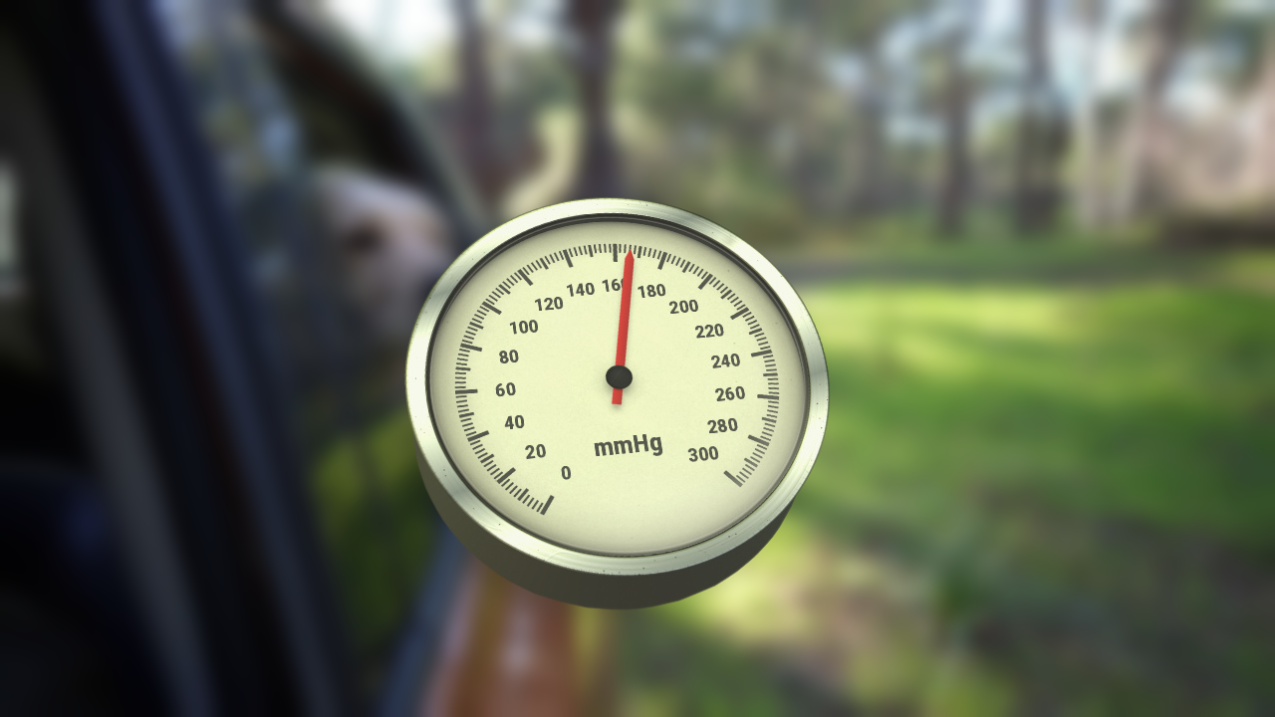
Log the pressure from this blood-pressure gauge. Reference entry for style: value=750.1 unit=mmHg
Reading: value=166 unit=mmHg
